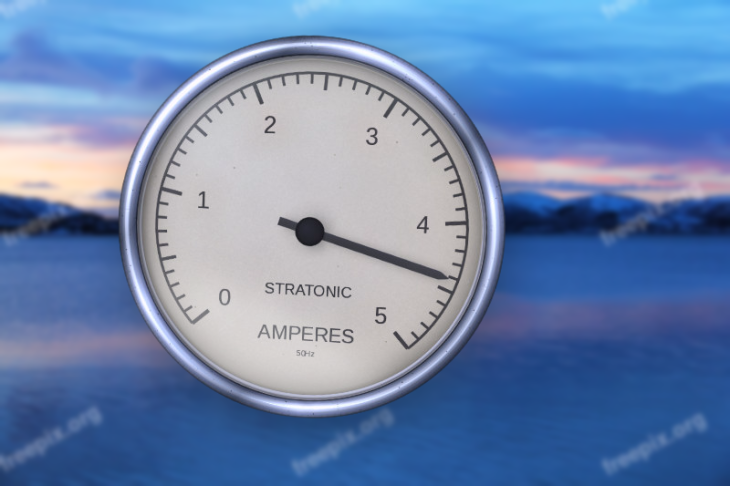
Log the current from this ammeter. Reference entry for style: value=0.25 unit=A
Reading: value=4.4 unit=A
